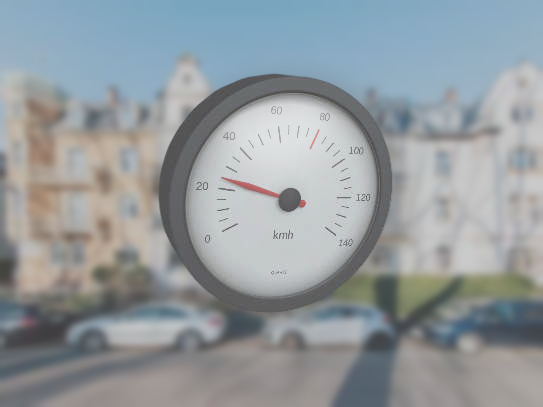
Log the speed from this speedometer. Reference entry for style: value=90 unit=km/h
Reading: value=25 unit=km/h
